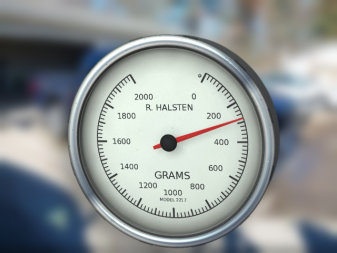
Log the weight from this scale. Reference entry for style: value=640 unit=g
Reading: value=280 unit=g
